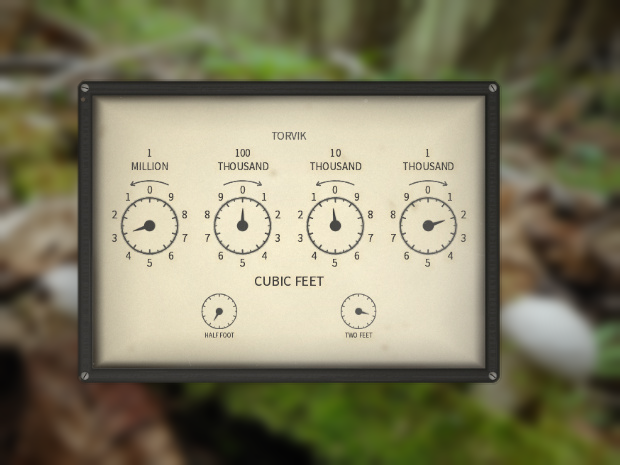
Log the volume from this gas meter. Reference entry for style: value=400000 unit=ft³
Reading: value=300200 unit=ft³
